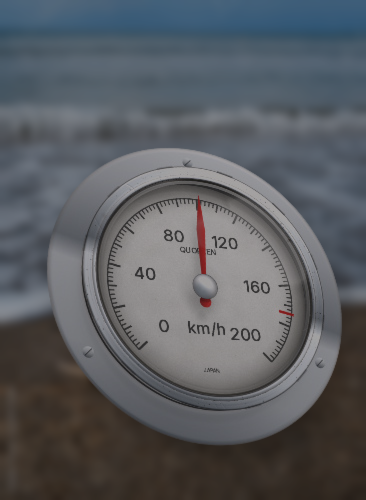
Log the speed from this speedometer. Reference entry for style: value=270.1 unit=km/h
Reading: value=100 unit=km/h
